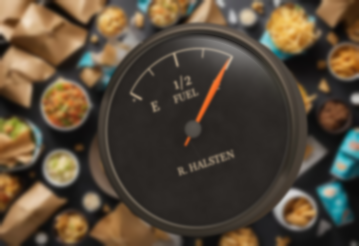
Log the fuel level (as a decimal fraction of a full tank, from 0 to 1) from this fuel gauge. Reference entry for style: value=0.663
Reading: value=1
